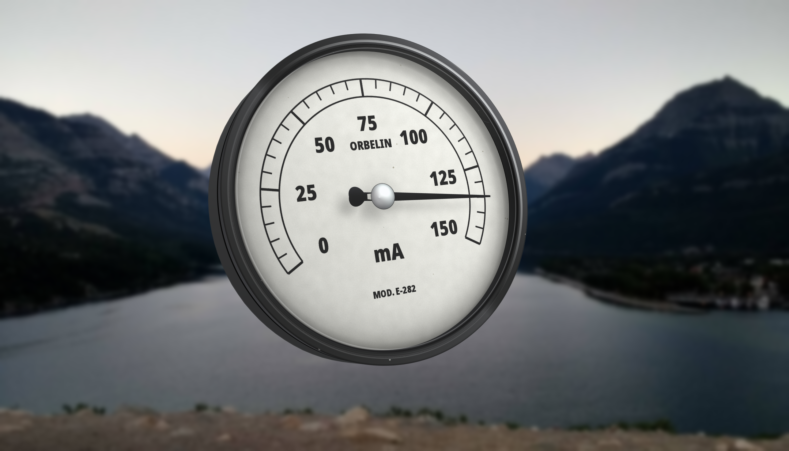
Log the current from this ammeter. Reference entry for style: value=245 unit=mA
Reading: value=135 unit=mA
